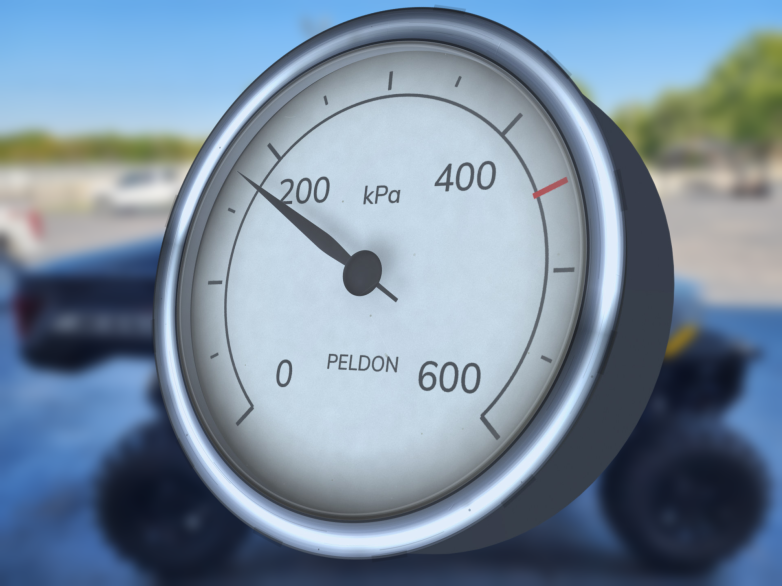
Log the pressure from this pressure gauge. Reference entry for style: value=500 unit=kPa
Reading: value=175 unit=kPa
